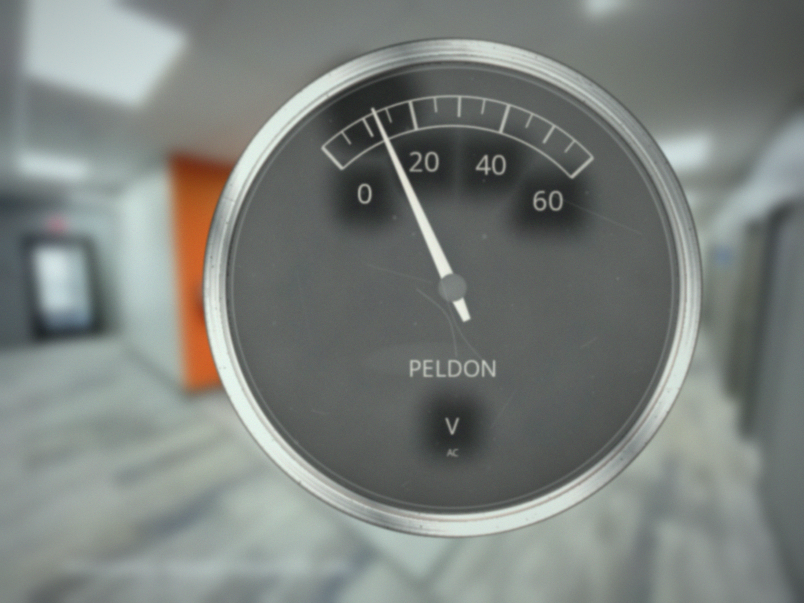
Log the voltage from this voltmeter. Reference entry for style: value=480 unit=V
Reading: value=12.5 unit=V
